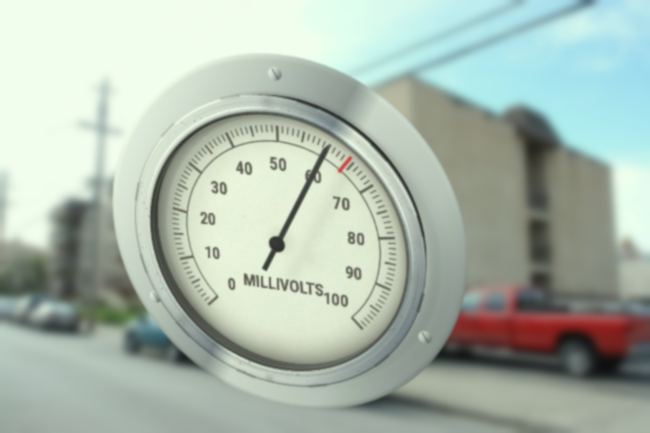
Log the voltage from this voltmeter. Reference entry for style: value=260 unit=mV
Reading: value=60 unit=mV
